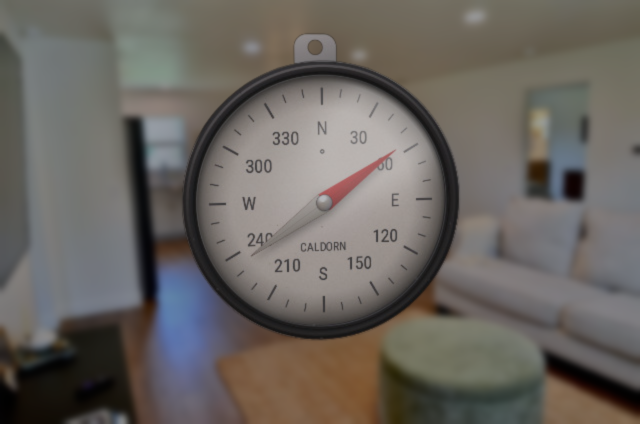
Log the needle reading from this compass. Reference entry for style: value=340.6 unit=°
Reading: value=55 unit=°
